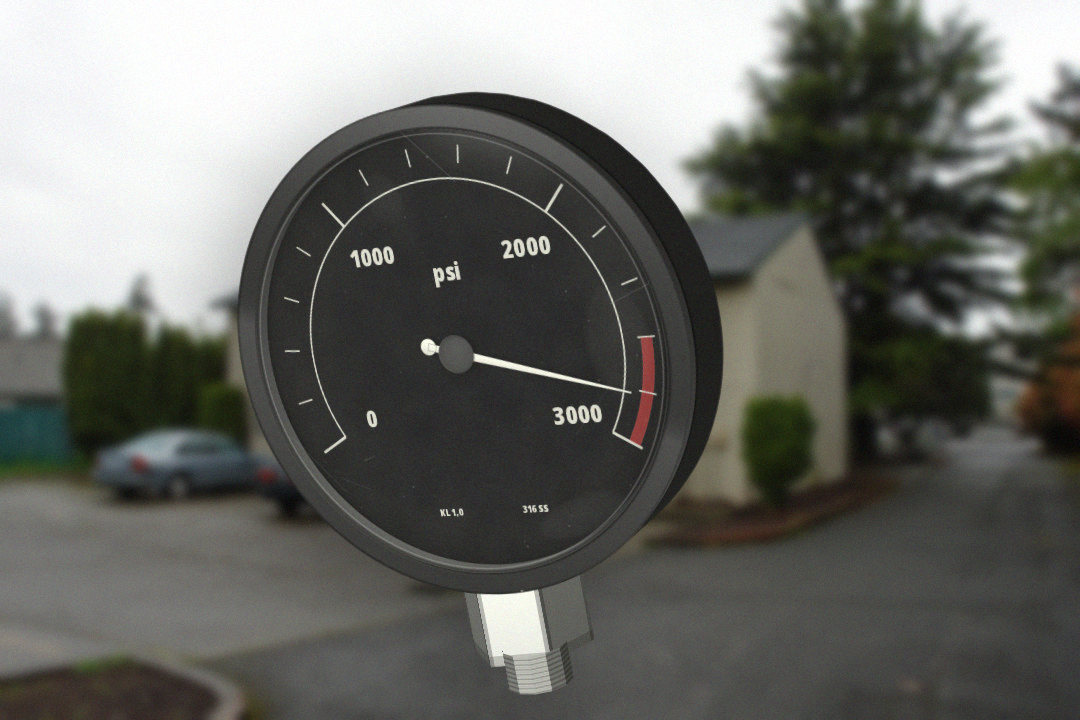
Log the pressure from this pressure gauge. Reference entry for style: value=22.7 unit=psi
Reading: value=2800 unit=psi
